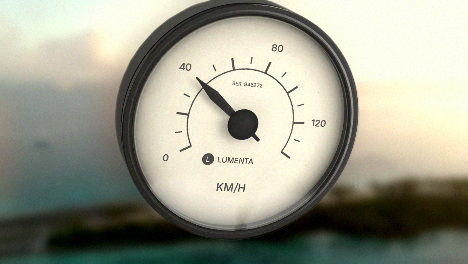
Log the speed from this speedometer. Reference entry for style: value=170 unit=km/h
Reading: value=40 unit=km/h
